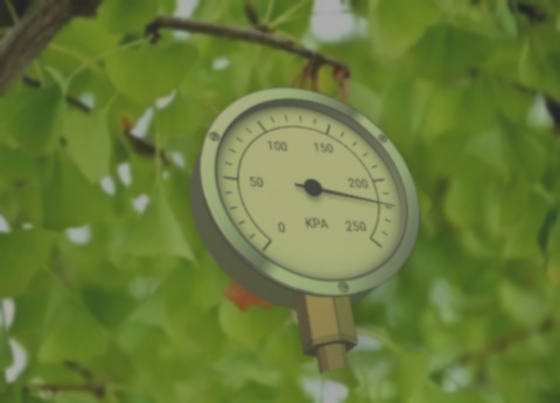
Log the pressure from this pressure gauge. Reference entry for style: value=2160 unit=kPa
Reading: value=220 unit=kPa
